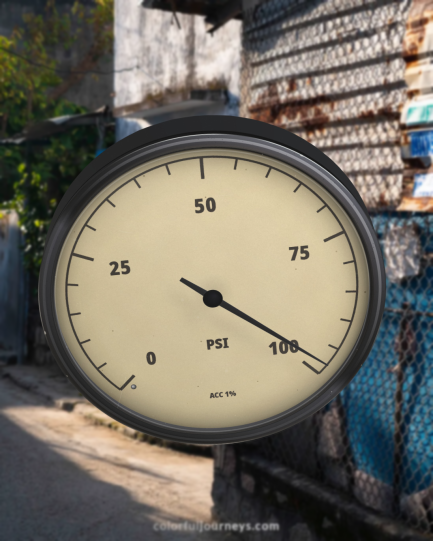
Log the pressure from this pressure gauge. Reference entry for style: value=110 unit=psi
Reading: value=97.5 unit=psi
